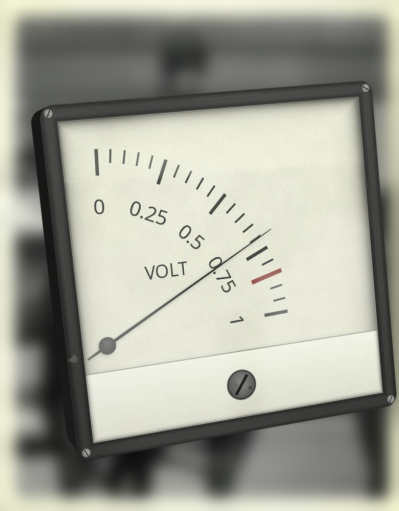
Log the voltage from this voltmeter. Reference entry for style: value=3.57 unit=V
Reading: value=0.7 unit=V
